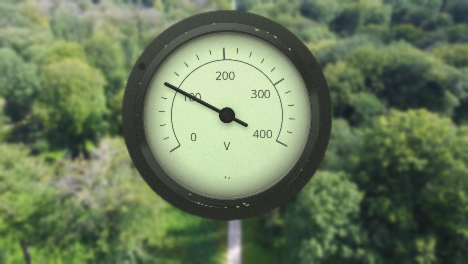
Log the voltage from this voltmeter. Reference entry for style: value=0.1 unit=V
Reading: value=100 unit=V
